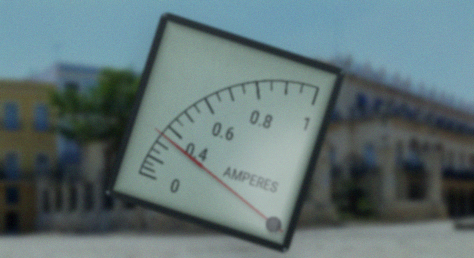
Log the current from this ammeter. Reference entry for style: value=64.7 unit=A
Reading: value=0.35 unit=A
